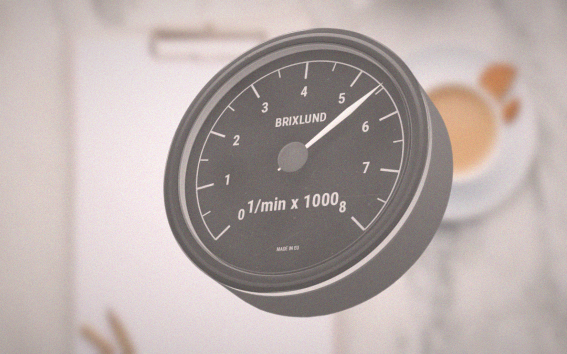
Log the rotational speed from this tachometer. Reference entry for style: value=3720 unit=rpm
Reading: value=5500 unit=rpm
